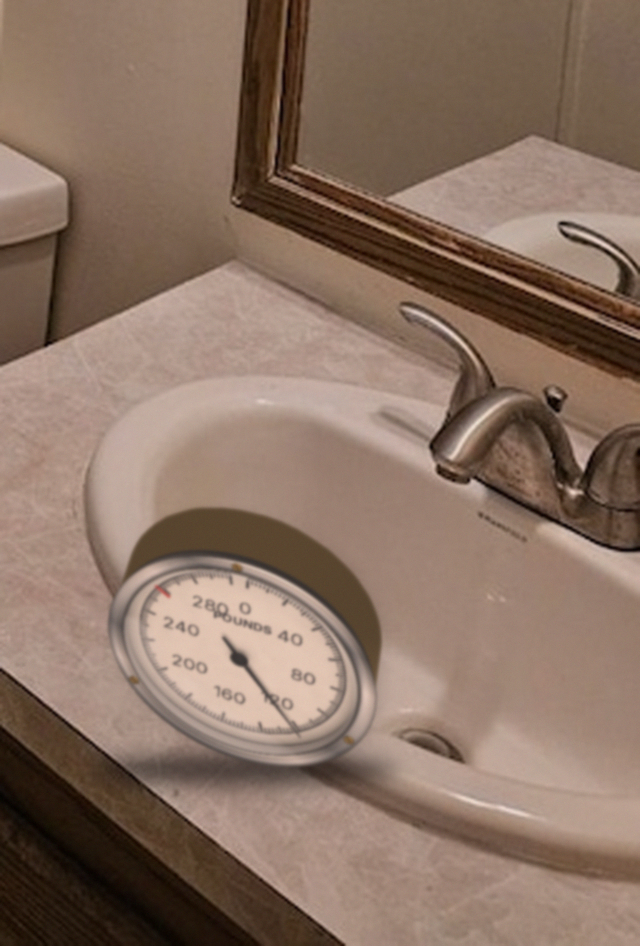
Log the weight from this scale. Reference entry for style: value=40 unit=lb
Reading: value=120 unit=lb
